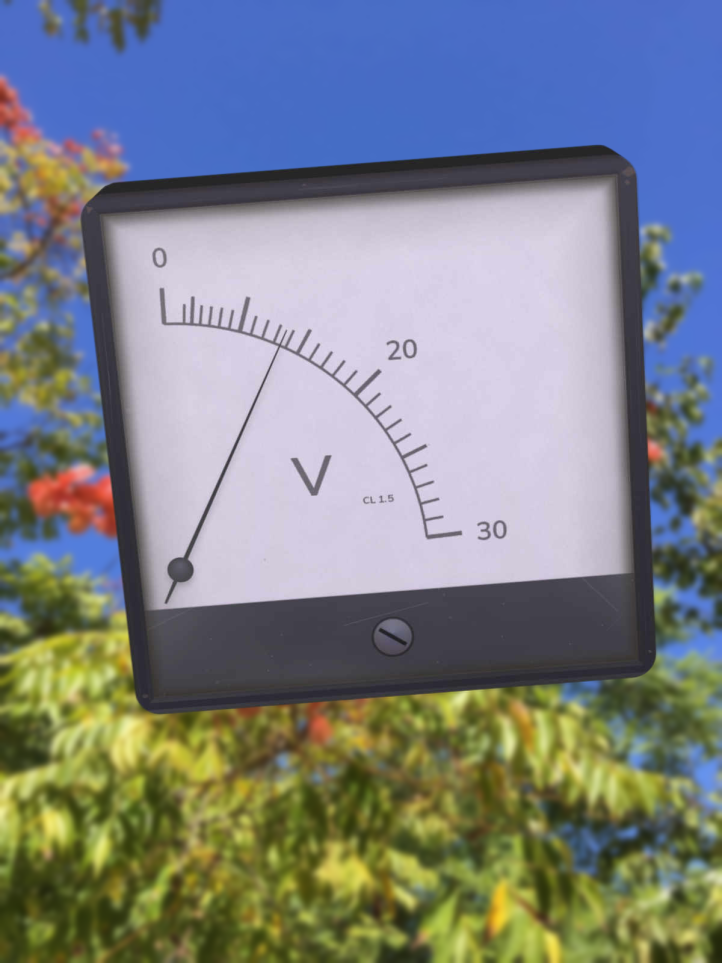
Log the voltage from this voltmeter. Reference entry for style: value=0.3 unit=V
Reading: value=13.5 unit=V
